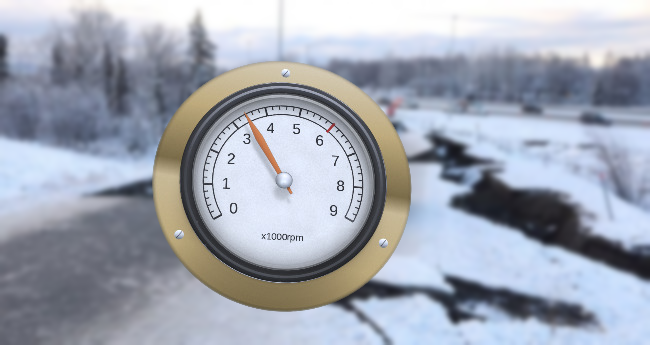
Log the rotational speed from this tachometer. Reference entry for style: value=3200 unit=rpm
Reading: value=3400 unit=rpm
